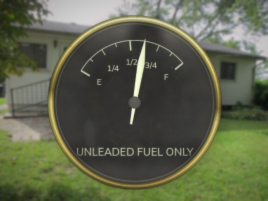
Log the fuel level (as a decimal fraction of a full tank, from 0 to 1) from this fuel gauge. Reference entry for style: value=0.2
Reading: value=0.625
